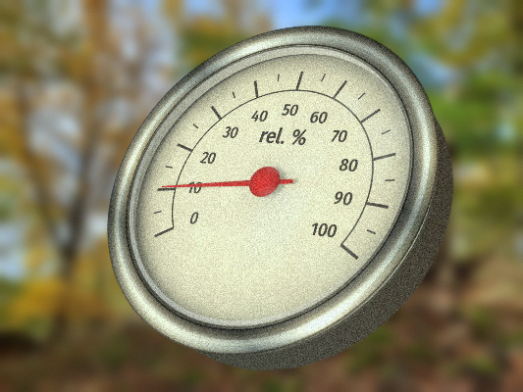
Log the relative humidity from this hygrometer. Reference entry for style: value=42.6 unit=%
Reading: value=10 unit=%
